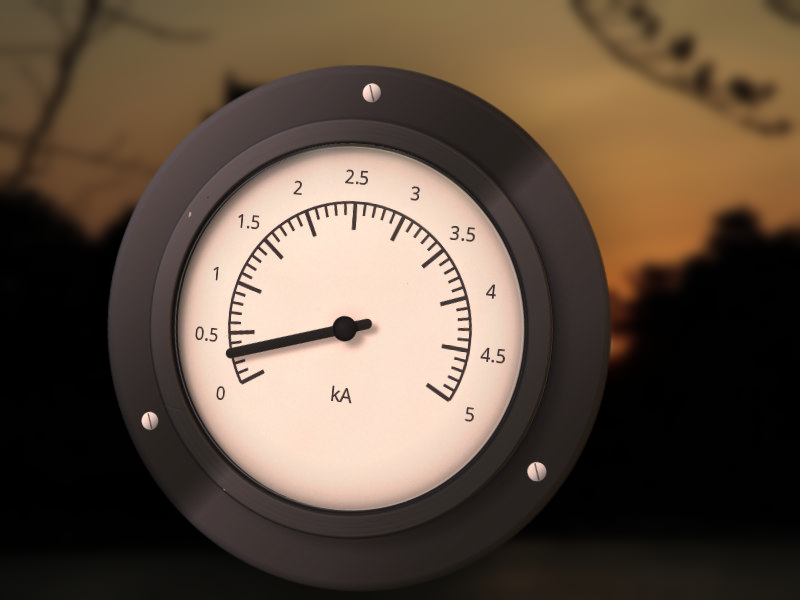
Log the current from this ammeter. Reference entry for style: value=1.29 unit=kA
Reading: value=0.3 unit=kA
